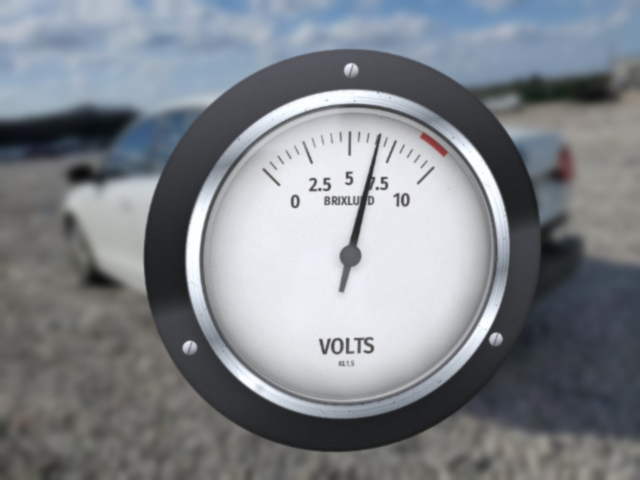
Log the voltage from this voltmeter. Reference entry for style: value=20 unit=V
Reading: value=6.5 unit=V
